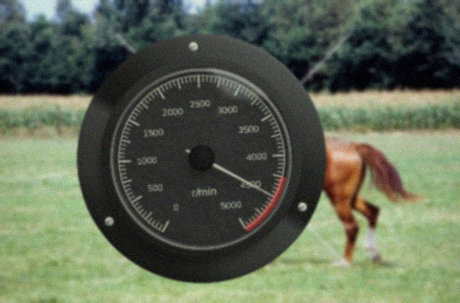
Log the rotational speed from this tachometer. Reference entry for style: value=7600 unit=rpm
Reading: value=4500 unit=rpm
